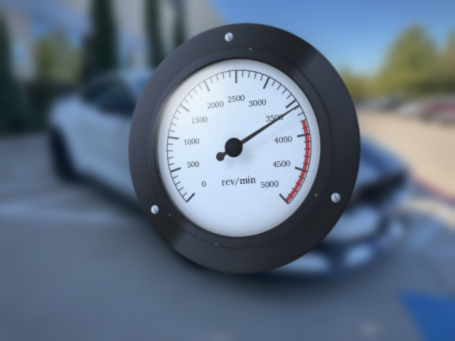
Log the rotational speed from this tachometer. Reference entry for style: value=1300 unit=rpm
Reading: value=3600 unit=rpm
